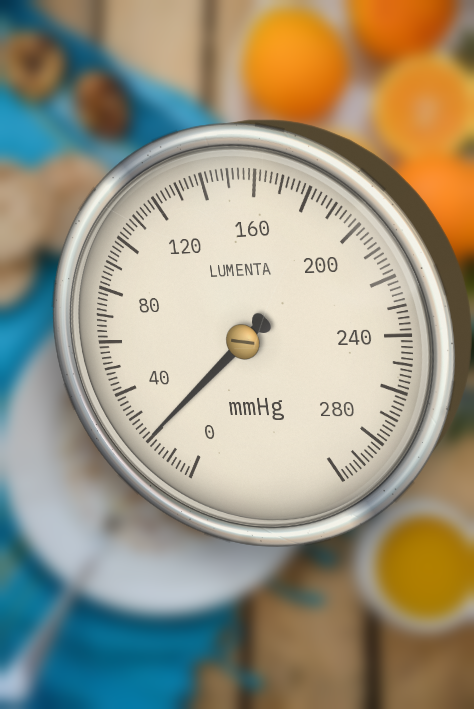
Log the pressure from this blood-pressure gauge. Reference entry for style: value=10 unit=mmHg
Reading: value=20 unit=mmHg
